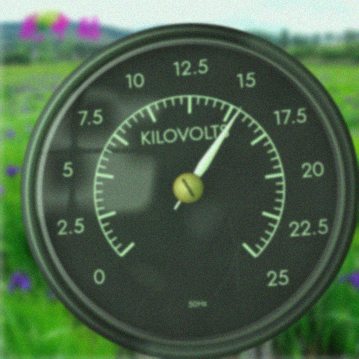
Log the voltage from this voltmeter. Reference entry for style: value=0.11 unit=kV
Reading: value=15.5 unit=kV
